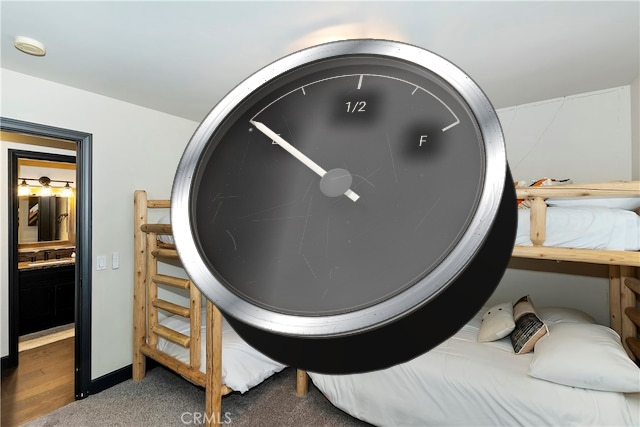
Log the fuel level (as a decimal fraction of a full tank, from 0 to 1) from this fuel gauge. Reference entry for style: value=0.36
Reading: value=0
